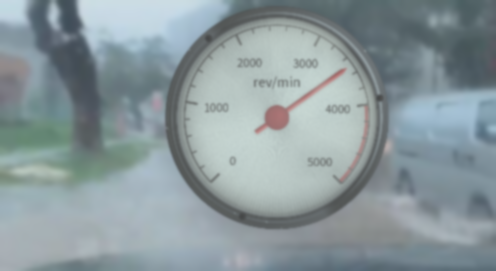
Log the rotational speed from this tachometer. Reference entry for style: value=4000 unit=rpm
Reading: value=3500 unit=rpm
